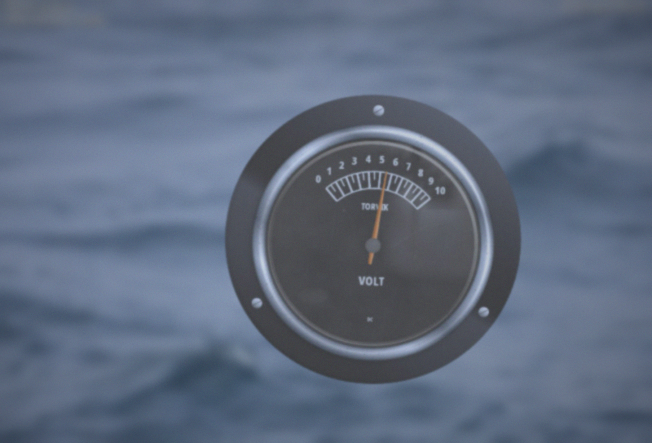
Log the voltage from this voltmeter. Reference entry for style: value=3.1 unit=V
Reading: value=5.5 unit=V
